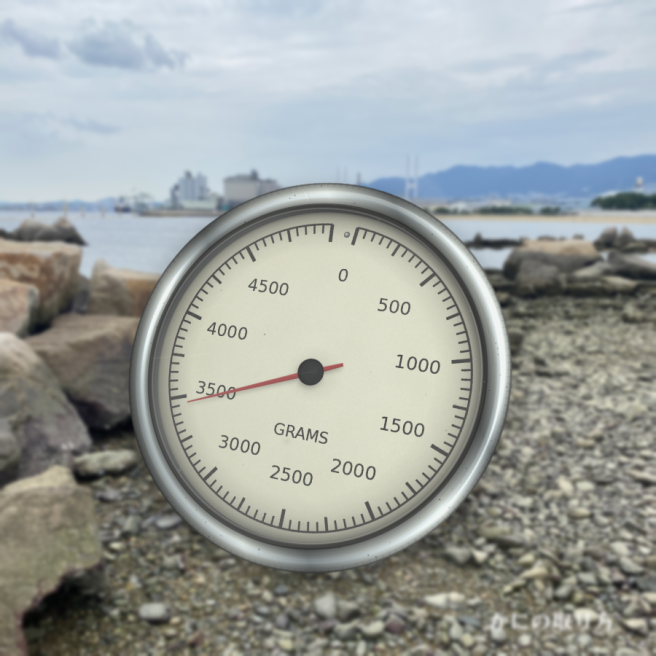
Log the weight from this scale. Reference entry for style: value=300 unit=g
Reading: value=3450 unit=g
